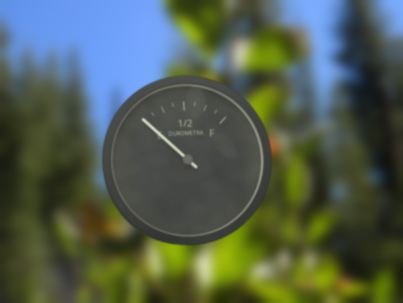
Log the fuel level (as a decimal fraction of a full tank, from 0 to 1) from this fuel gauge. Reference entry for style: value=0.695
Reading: value=0
